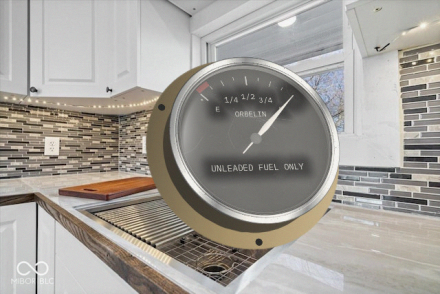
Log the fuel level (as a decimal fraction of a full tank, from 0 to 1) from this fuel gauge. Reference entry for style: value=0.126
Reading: value=1
